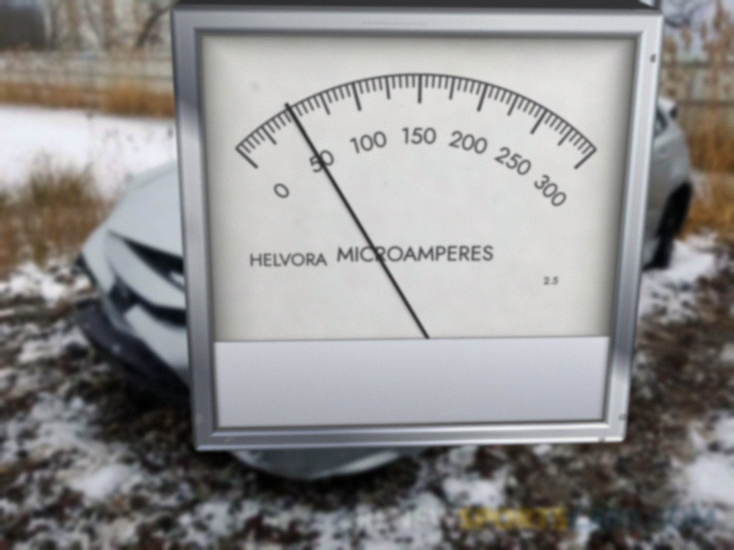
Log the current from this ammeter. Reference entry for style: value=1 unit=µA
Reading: value=50 unit=µA
